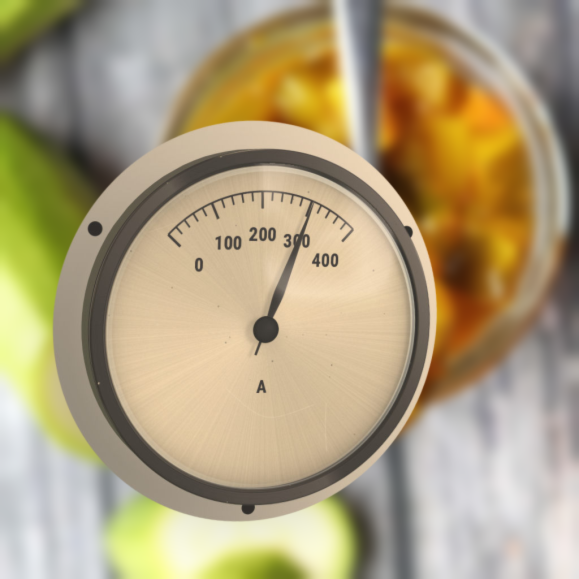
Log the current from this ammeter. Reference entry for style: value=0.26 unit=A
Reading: value=300 unit=A
